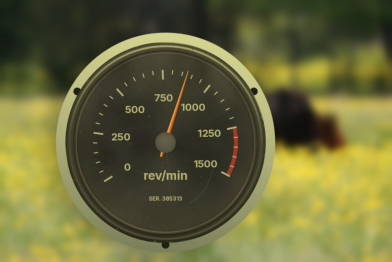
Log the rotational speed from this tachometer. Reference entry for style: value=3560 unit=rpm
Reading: value=875 unit=rpm
